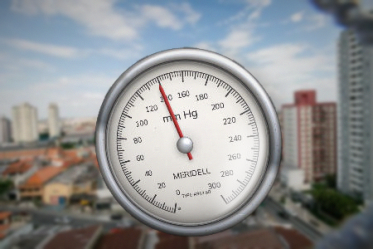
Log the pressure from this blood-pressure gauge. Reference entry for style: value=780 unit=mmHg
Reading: value=140 unit=mmHg
